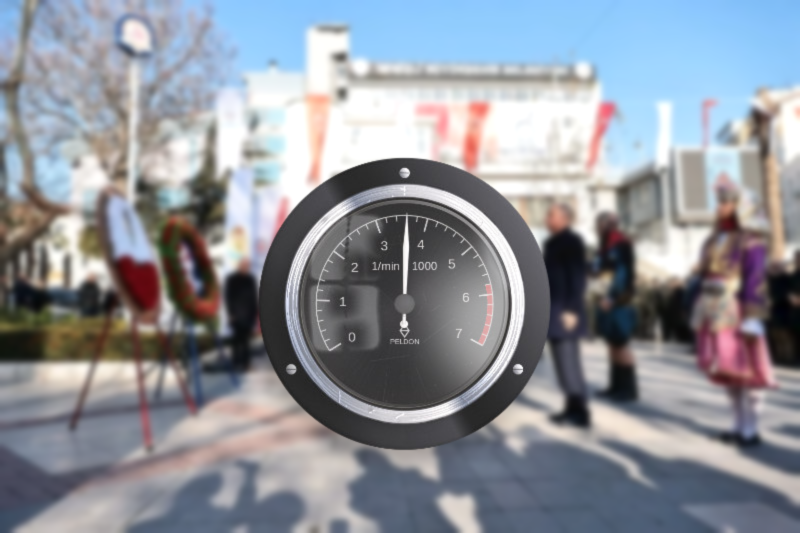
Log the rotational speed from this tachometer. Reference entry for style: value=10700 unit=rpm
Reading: value=3600 unit=rpm
